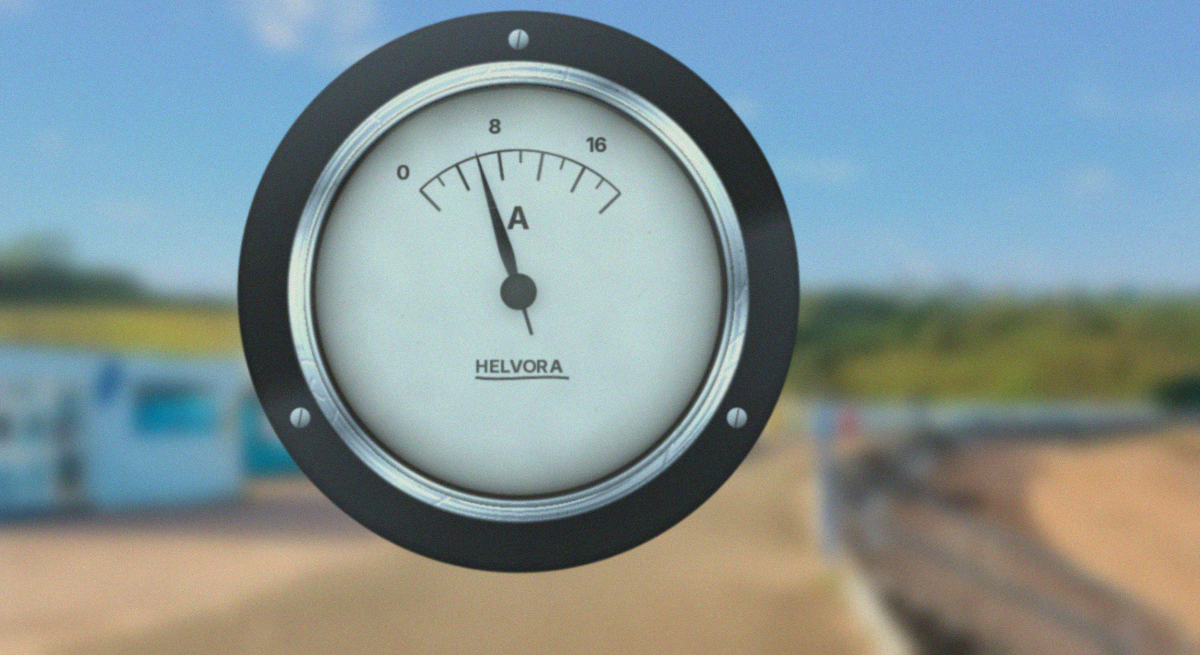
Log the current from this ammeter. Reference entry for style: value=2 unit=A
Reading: value=6 unit=A
